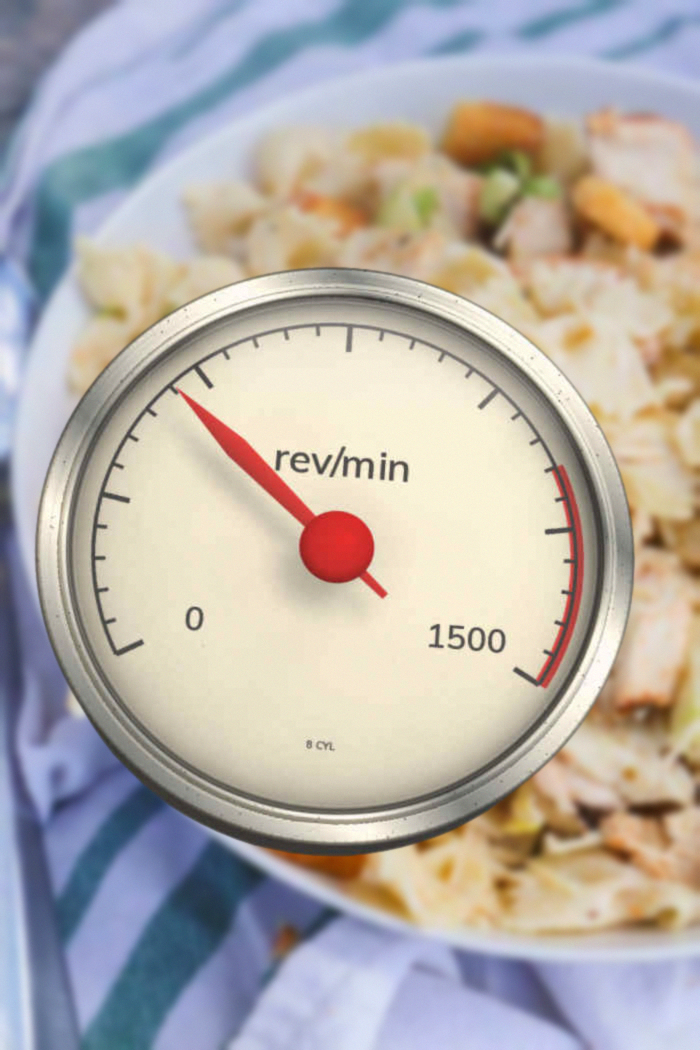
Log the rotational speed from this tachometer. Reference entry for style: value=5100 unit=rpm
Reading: value=450 unit=rpm
